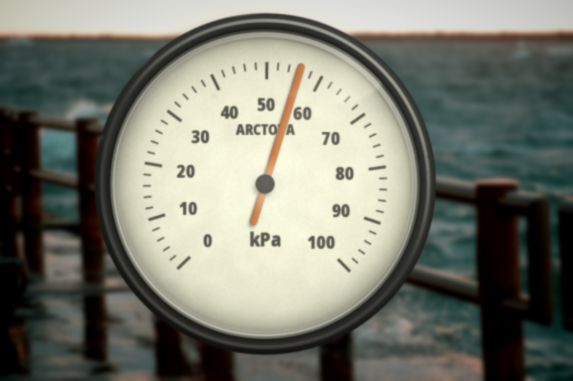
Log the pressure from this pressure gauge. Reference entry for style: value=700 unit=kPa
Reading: value=56 unit=kPa
